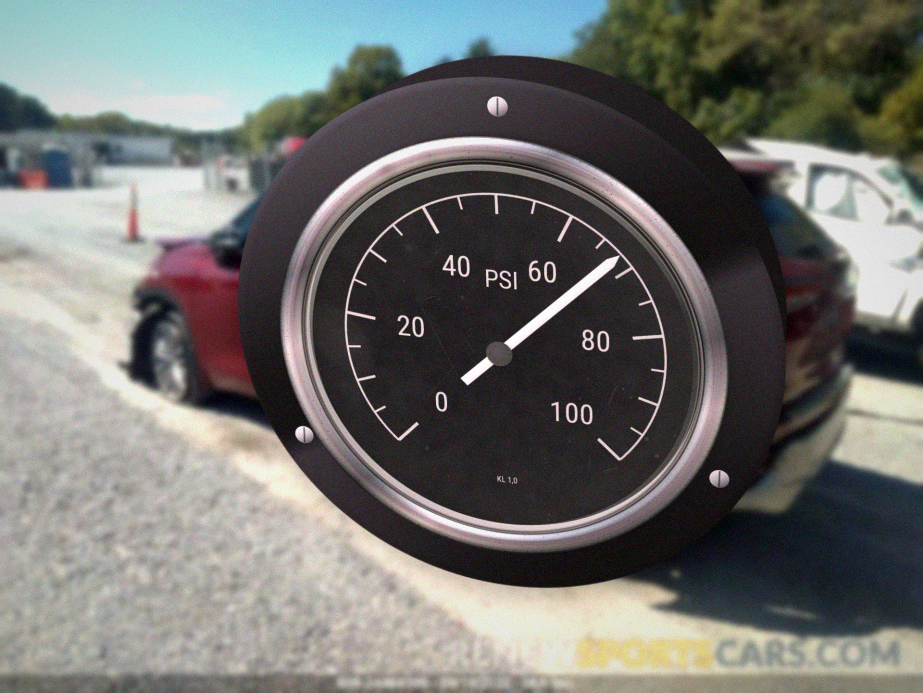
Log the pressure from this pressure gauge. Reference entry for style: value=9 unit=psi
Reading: value=67.5 unit=psi
